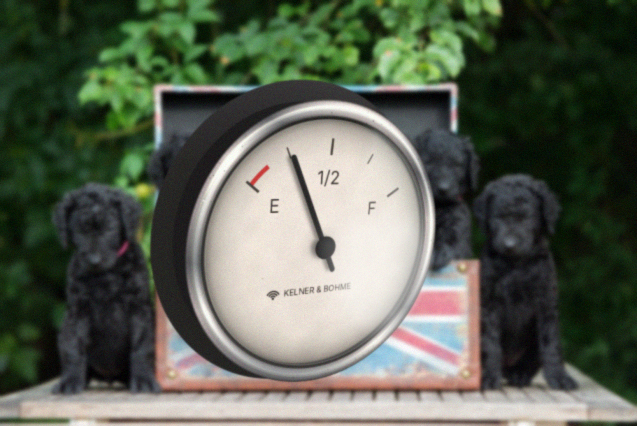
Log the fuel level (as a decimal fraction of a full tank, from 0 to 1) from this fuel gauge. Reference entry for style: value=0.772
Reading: value=0.25
